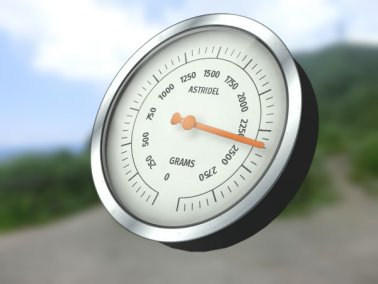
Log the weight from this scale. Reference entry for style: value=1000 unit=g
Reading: value=2350 unit=g
